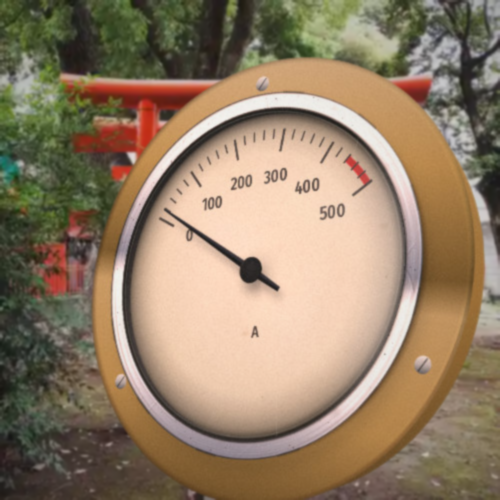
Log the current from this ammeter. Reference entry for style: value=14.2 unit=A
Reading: value=20 unit=A
